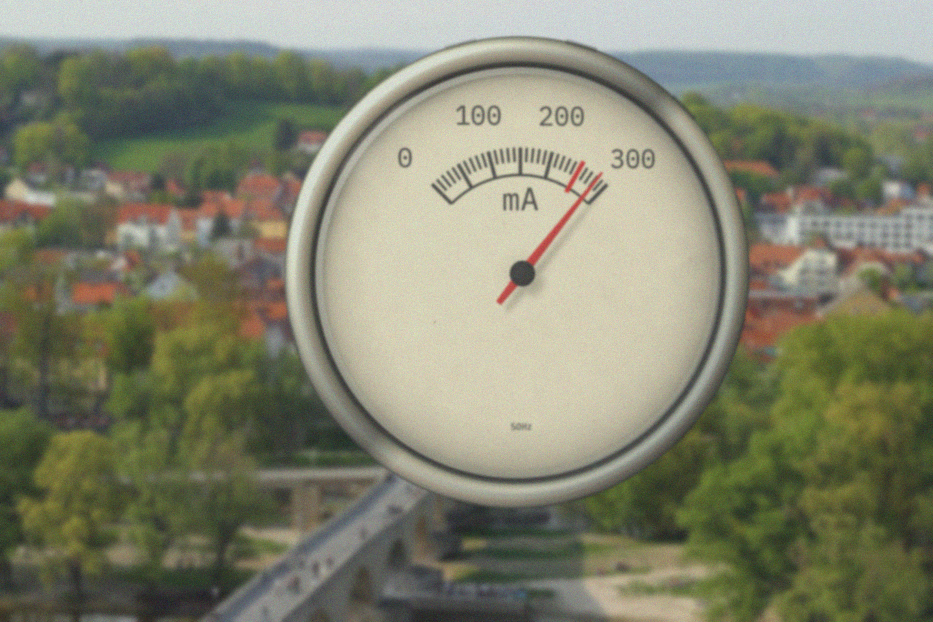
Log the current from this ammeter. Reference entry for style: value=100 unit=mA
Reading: value=280 unit=mA
